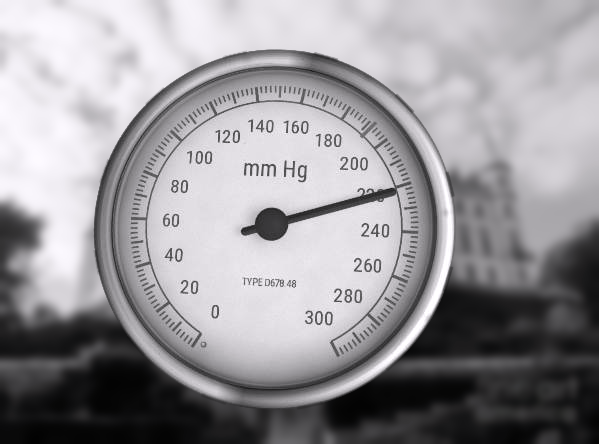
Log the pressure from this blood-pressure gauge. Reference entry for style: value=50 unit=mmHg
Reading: value=222 unit=mmHg
